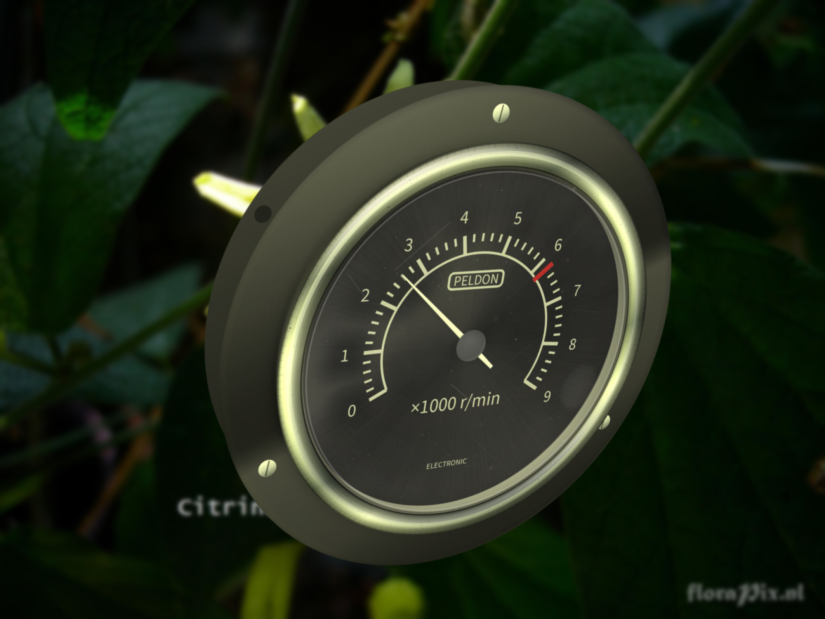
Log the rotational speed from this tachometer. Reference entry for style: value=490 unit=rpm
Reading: value=2600 unit=rpm
